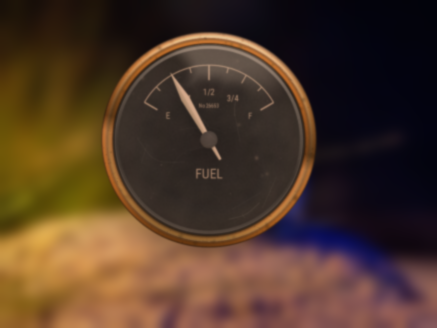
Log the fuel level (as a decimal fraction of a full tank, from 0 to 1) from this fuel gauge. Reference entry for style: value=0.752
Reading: value=0.25
